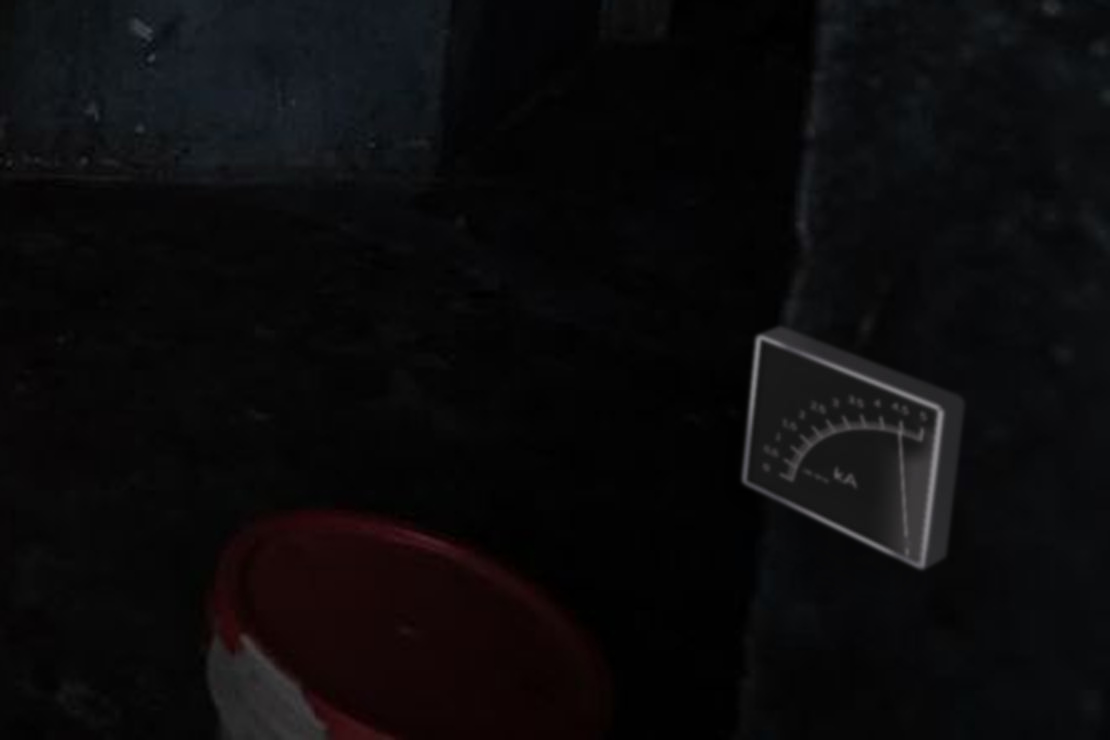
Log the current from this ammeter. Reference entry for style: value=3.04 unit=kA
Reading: value=4.5 unit=kA
